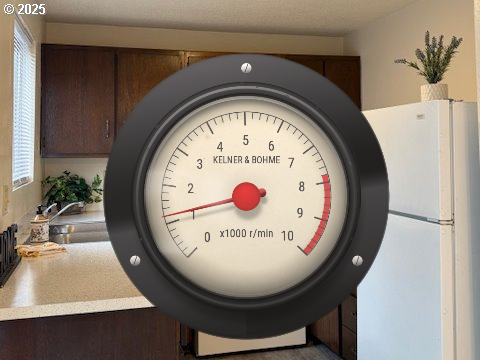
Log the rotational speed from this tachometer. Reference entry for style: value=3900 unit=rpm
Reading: value=1200 unit=rpm
